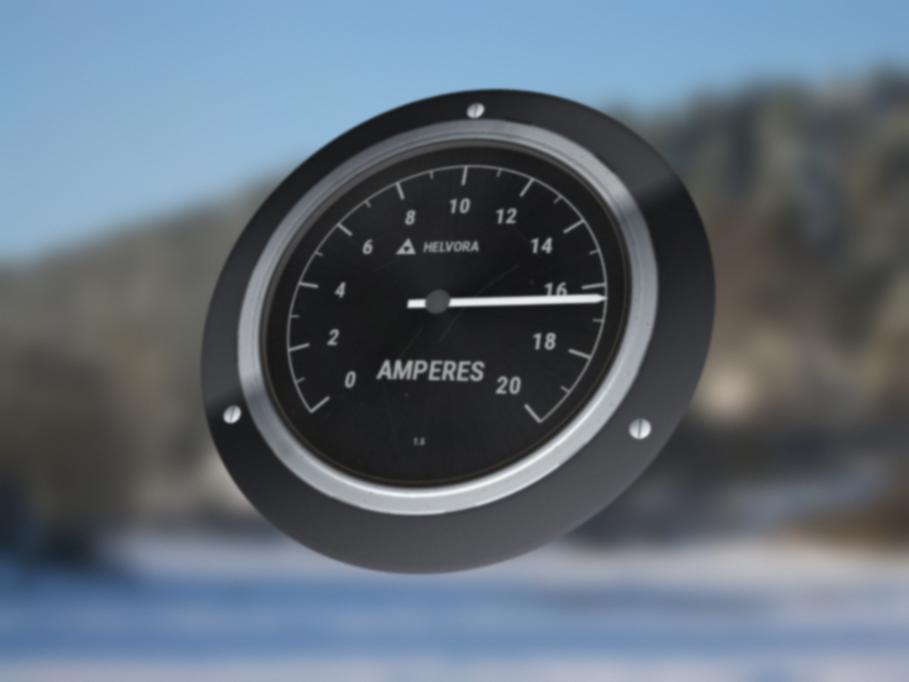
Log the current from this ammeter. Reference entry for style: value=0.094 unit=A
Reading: value=16.5 unit=A
